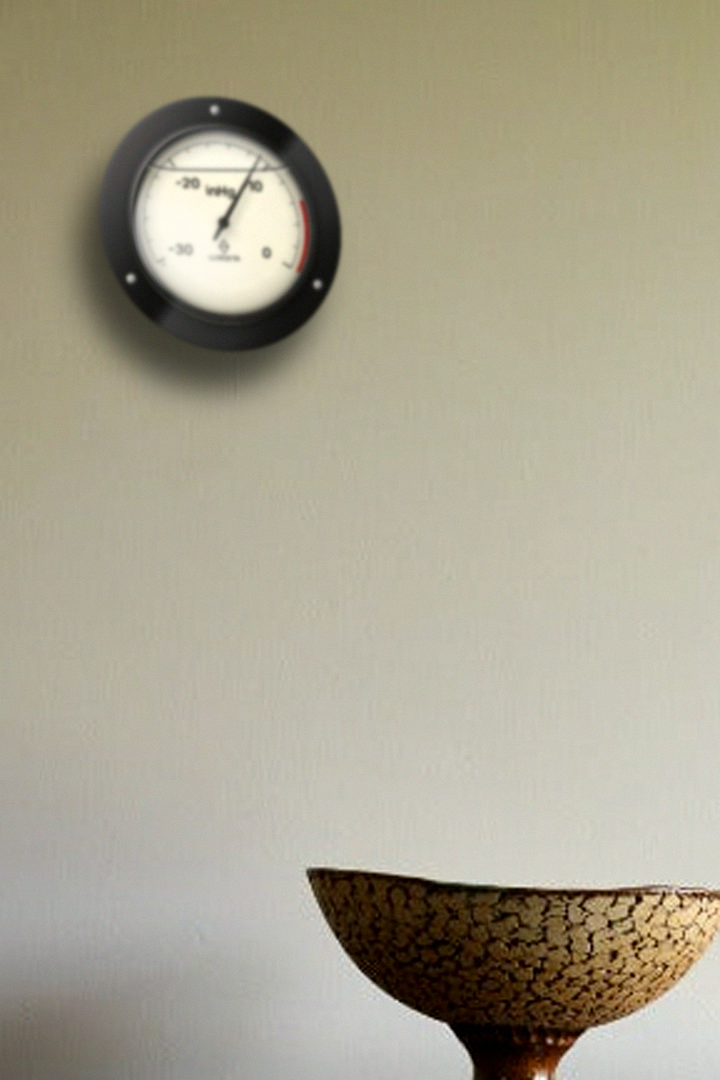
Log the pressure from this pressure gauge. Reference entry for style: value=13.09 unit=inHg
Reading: value=-11 unit=inHg
